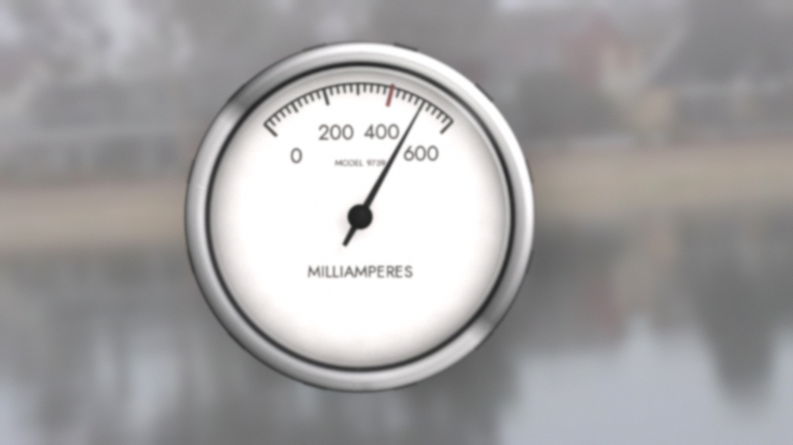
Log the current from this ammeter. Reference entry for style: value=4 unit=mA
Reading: value=500 unit=mA
